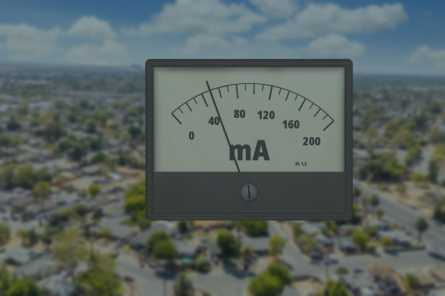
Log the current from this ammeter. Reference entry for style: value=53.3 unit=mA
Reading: value=50 unit=mA
